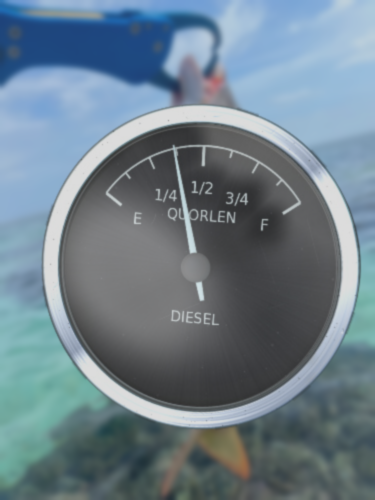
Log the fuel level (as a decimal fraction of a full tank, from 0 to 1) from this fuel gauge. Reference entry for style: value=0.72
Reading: value=0.375
